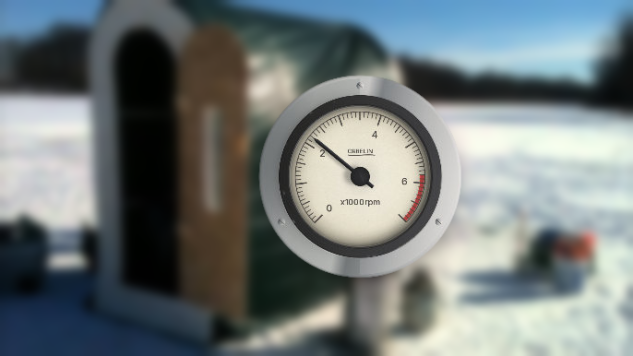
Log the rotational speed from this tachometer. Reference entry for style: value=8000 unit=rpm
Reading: value=2200 unit=rpm
